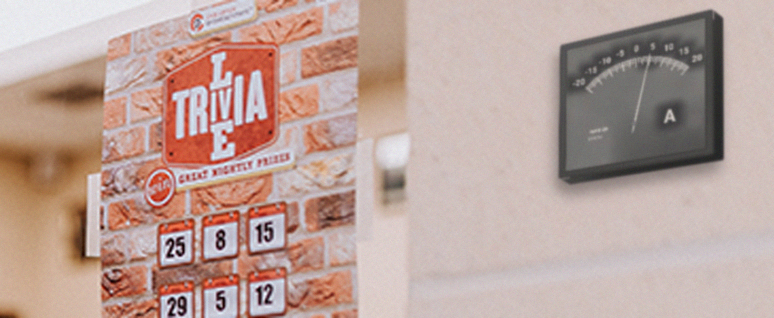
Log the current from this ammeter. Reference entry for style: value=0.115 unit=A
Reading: value=5 unit=A
